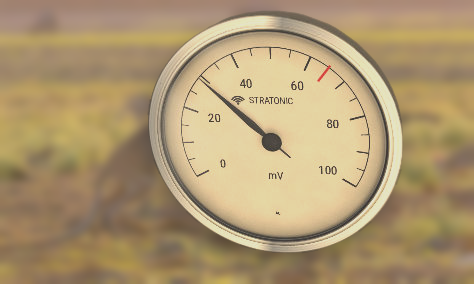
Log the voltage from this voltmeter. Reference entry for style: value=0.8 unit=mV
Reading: value=30 unit=mV
